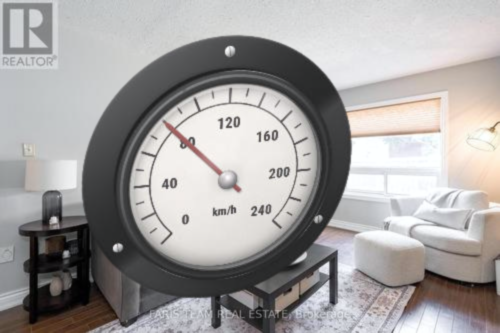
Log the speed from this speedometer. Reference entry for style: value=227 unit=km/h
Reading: value=80 unit=km/h
